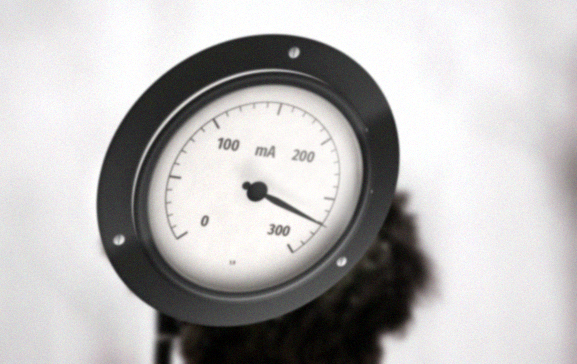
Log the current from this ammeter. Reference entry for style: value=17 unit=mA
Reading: value=270 unit=mA
